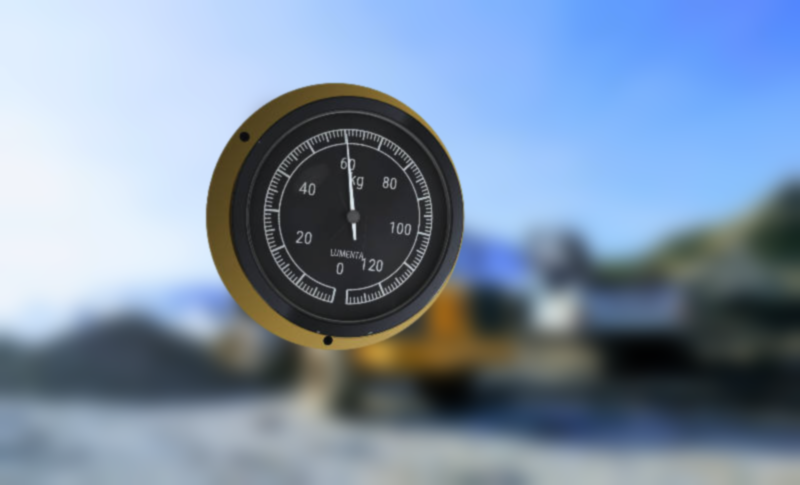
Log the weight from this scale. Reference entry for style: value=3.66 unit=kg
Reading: value=60 unit=kg
